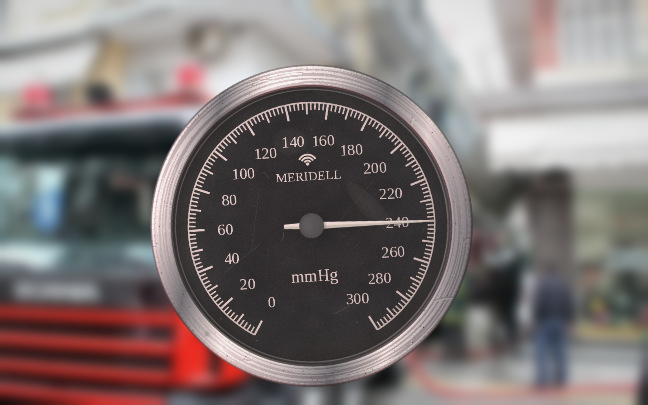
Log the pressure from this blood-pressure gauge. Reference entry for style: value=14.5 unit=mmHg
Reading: value=240 unit=mmHg
